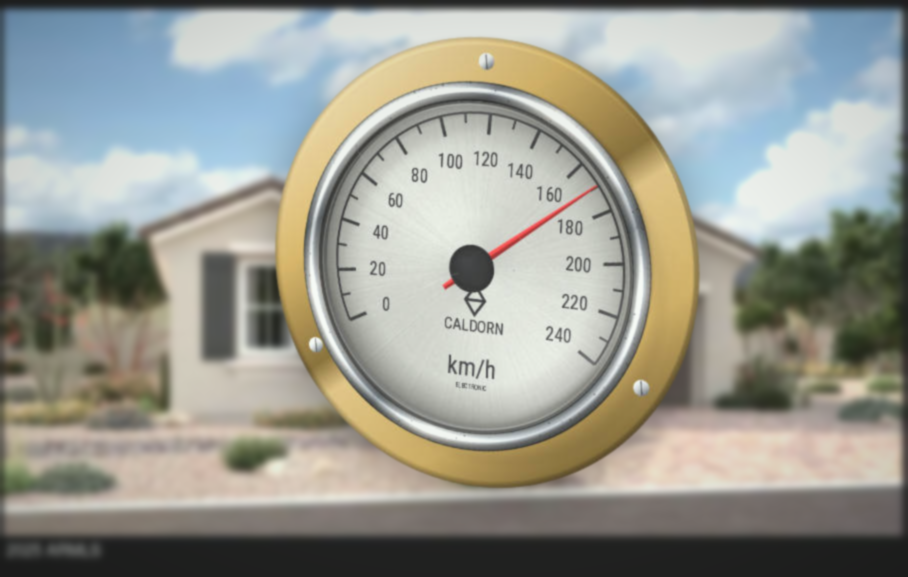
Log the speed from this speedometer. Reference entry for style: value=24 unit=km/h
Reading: value=170 unit=km/h
